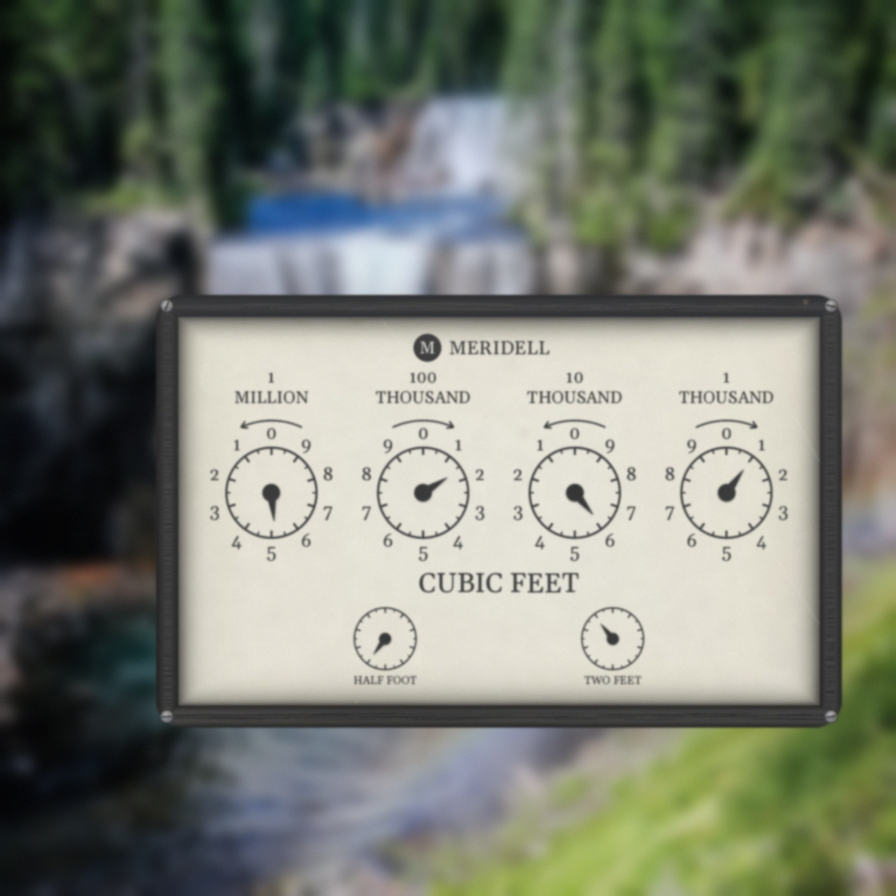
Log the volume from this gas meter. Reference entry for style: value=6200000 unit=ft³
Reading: value=516100 unit=ft³
